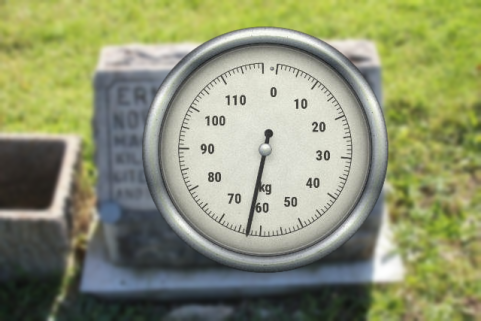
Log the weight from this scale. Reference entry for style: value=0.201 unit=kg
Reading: value=63 unit=kg
